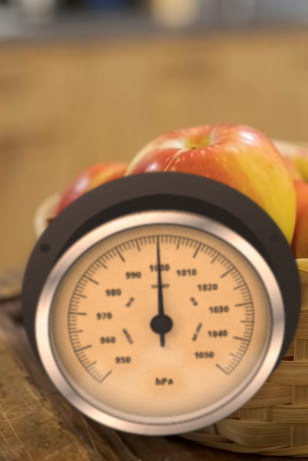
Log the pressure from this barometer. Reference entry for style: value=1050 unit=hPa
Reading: value=1000 unit=hPa
